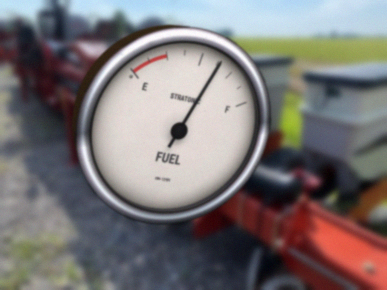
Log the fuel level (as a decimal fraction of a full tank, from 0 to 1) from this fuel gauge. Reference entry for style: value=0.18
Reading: value=0.625
